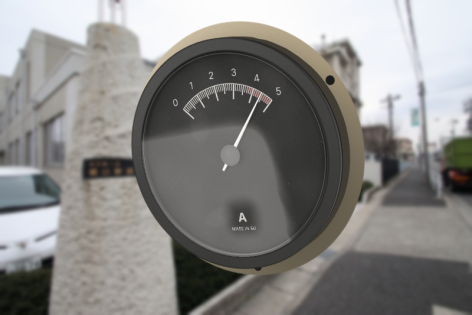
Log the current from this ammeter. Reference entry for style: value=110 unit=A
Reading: value=4.5 unit=A
